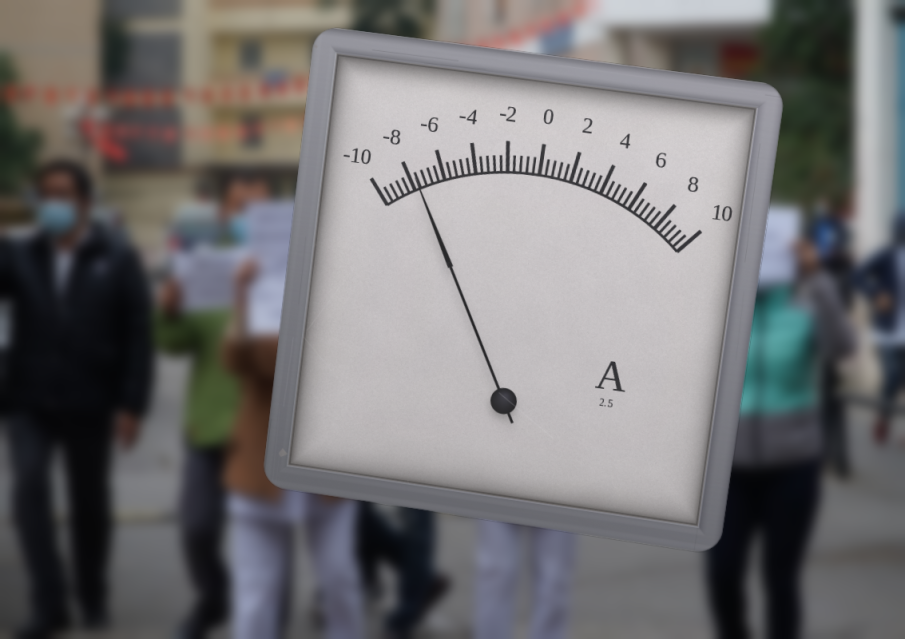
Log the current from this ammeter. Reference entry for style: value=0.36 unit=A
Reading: value=-7.6 unit=A
